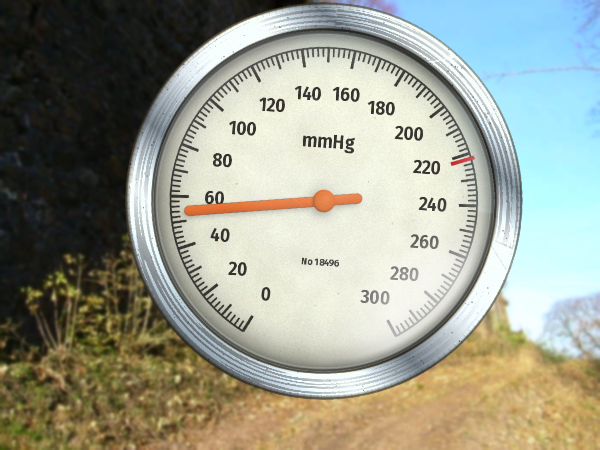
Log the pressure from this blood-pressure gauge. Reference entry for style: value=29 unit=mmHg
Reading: value=54 unit=mmHg
